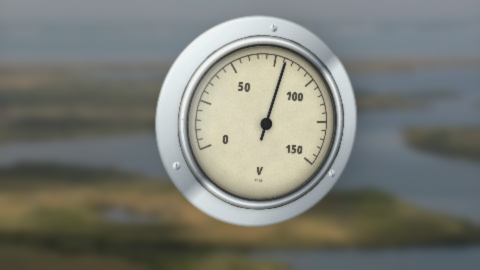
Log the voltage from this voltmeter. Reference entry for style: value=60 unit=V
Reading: value=80 unit=V
